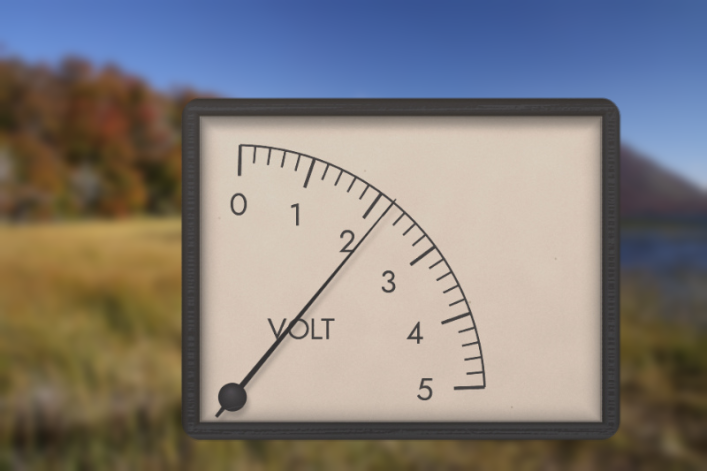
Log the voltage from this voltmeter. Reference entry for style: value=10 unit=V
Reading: value=2.2 unit=V
